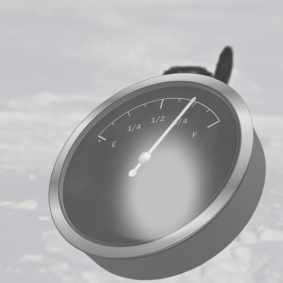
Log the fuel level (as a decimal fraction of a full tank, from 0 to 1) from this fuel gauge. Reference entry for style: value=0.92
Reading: value=0.75
